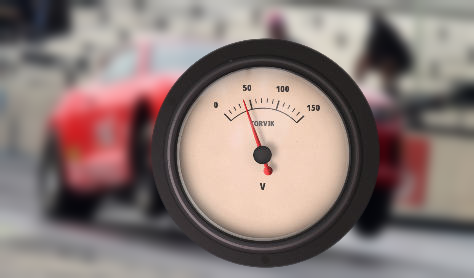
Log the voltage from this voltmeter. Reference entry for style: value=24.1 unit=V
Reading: value=40 unit=V
